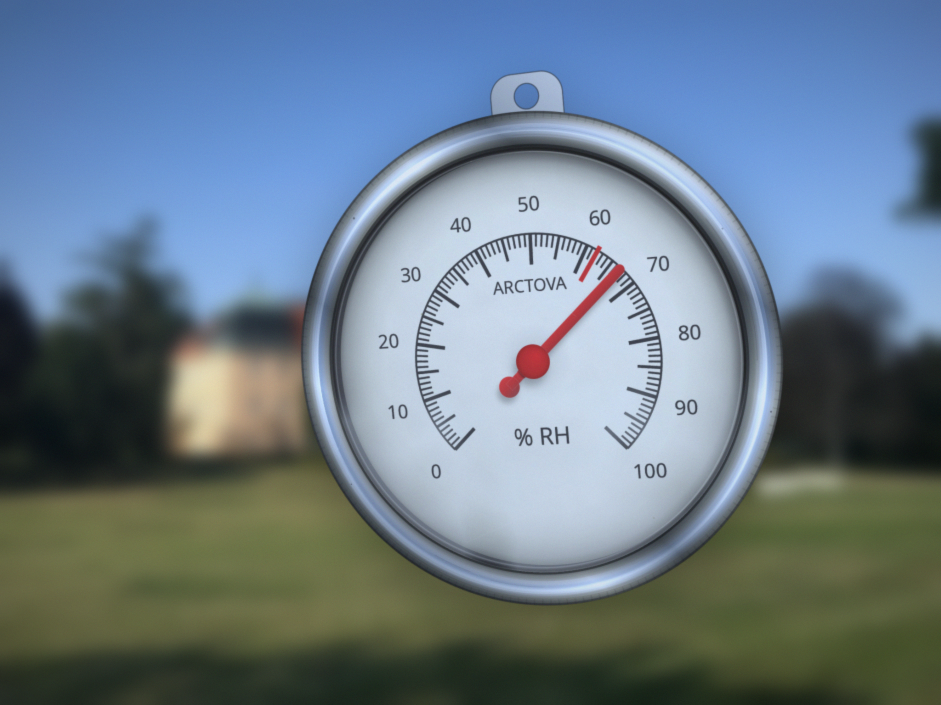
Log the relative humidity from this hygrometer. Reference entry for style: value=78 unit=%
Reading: value=67 unit=%
